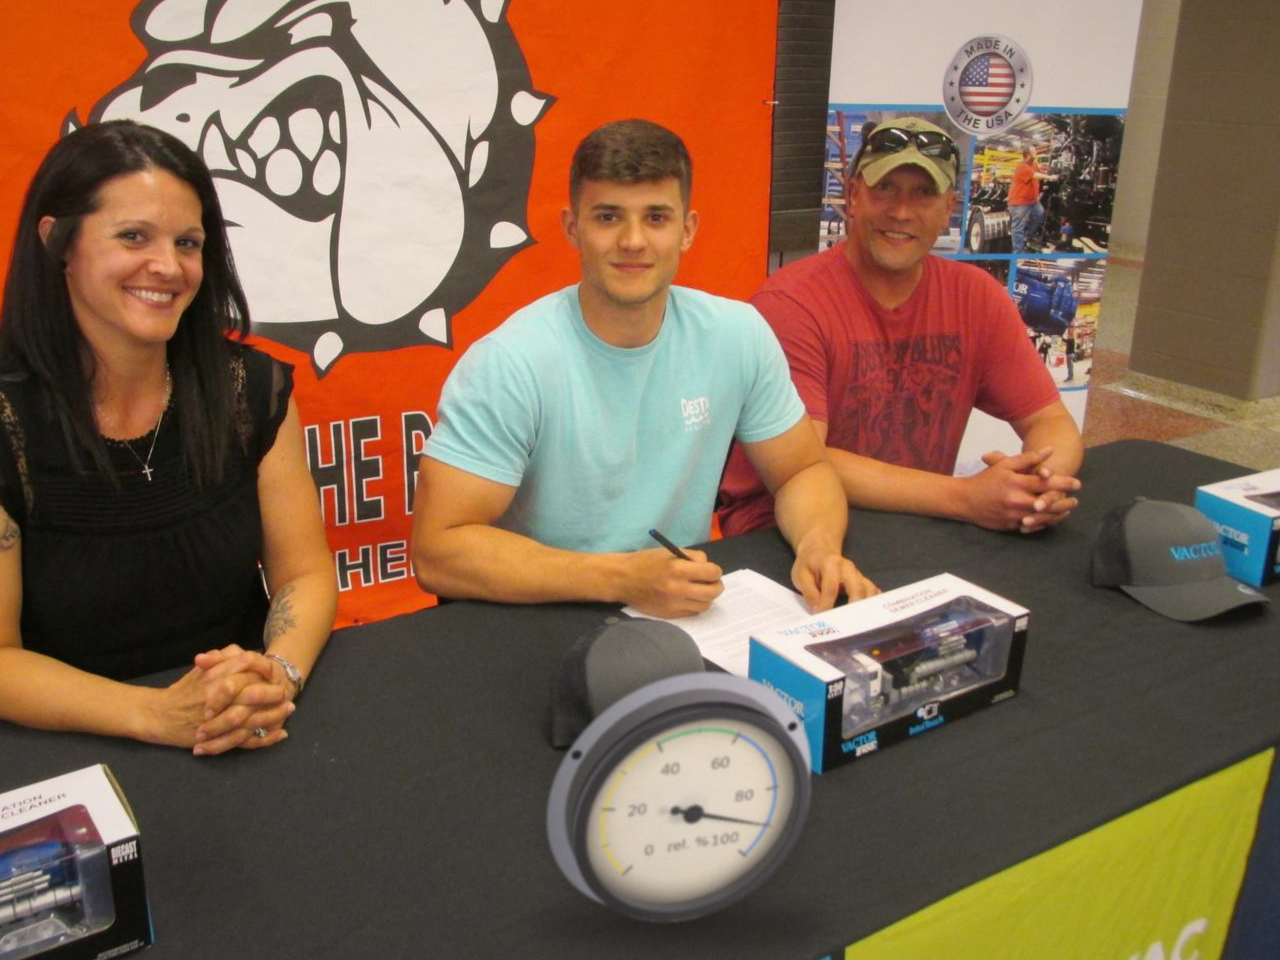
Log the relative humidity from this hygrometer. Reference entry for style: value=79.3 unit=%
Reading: value=90 unit=%
